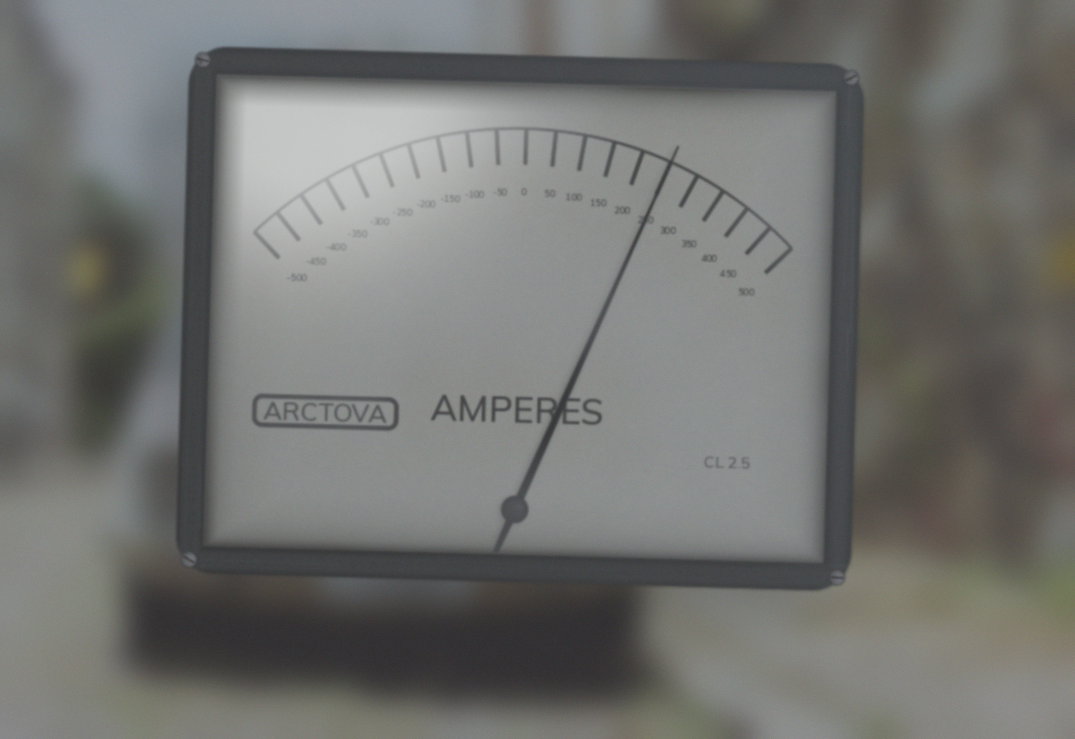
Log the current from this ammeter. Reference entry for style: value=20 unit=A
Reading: value=250 unit=A
